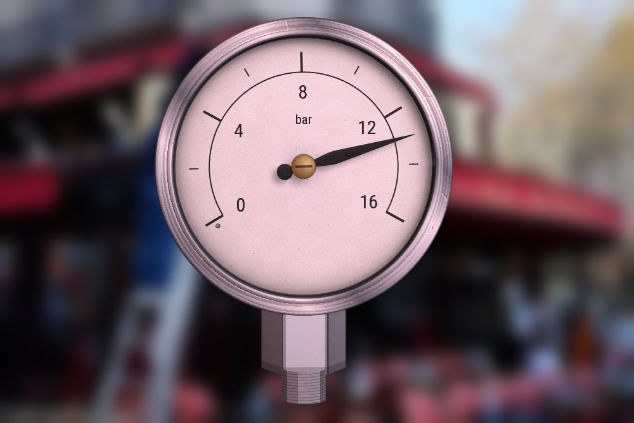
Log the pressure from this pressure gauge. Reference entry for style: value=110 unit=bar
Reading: value=13 unit=bar
